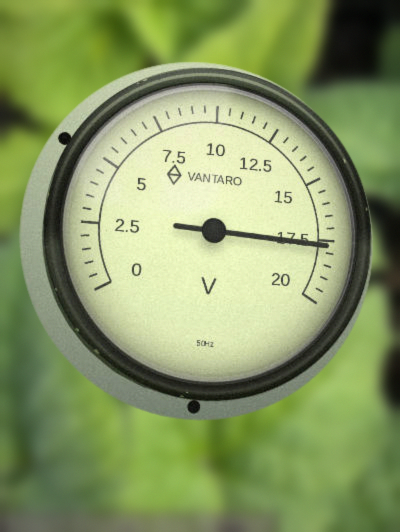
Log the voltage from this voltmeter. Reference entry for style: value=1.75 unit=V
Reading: value=17.75 unit=V
